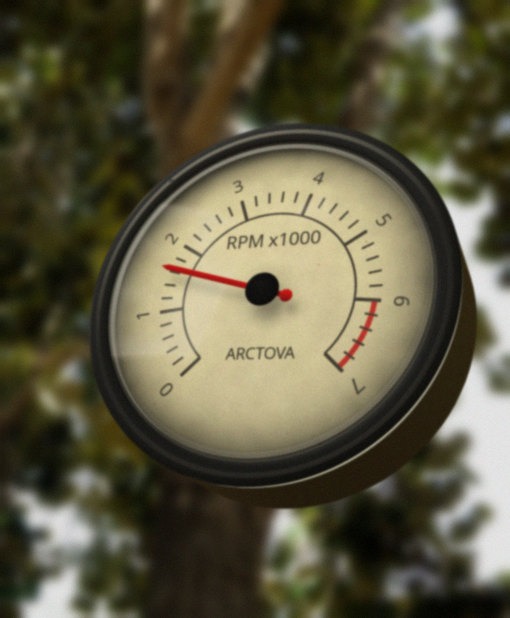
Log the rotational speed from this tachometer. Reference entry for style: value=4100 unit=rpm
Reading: value=1600 unit=rpm
